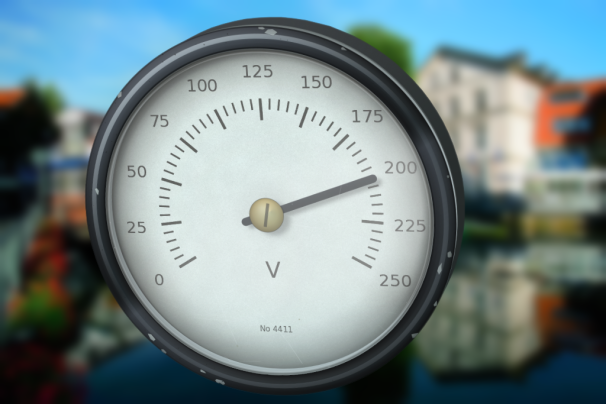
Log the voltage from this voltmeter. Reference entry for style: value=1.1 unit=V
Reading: value=200 unit=V
